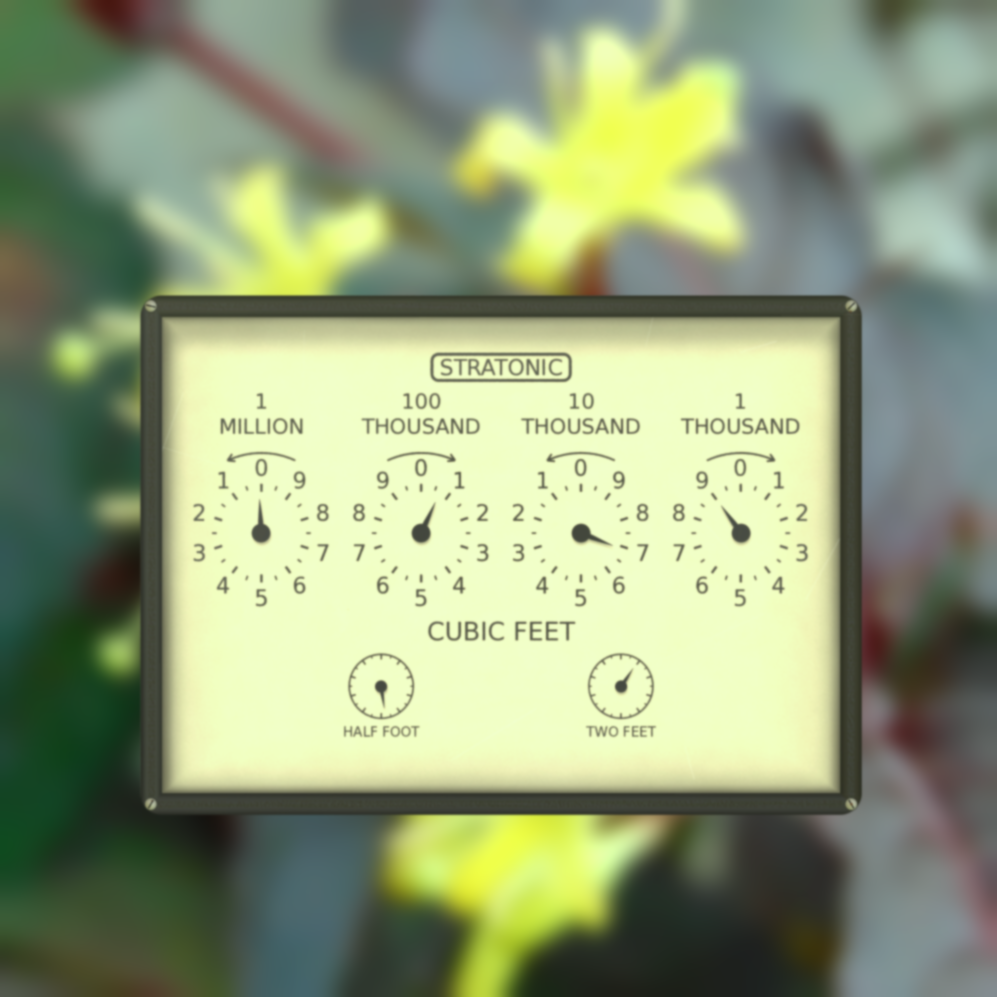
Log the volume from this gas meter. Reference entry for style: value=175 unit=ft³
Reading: value=6900 unit=ft³
